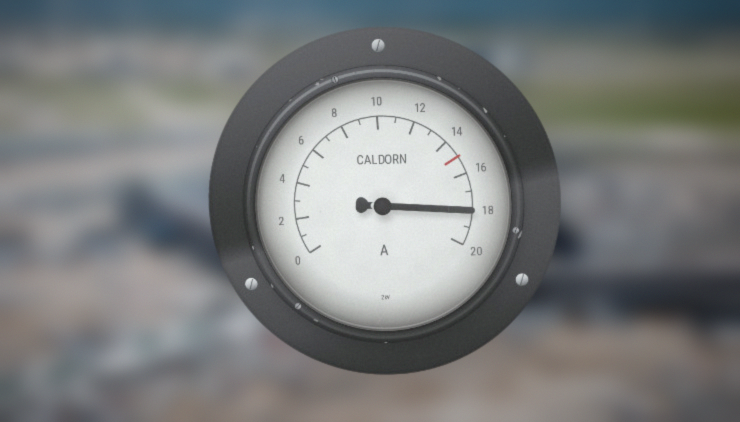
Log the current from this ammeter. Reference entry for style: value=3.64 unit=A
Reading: value=18 unit=A
